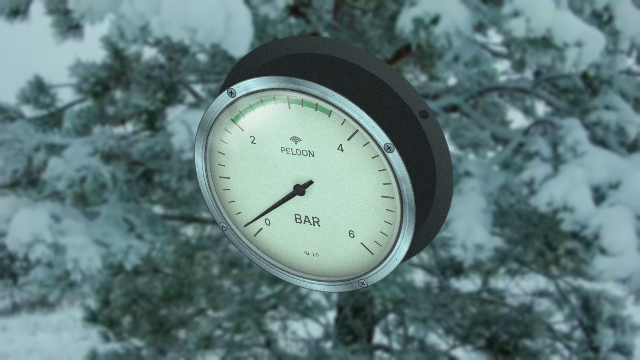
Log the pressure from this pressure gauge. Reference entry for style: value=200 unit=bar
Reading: value=0.2 unit=bar
